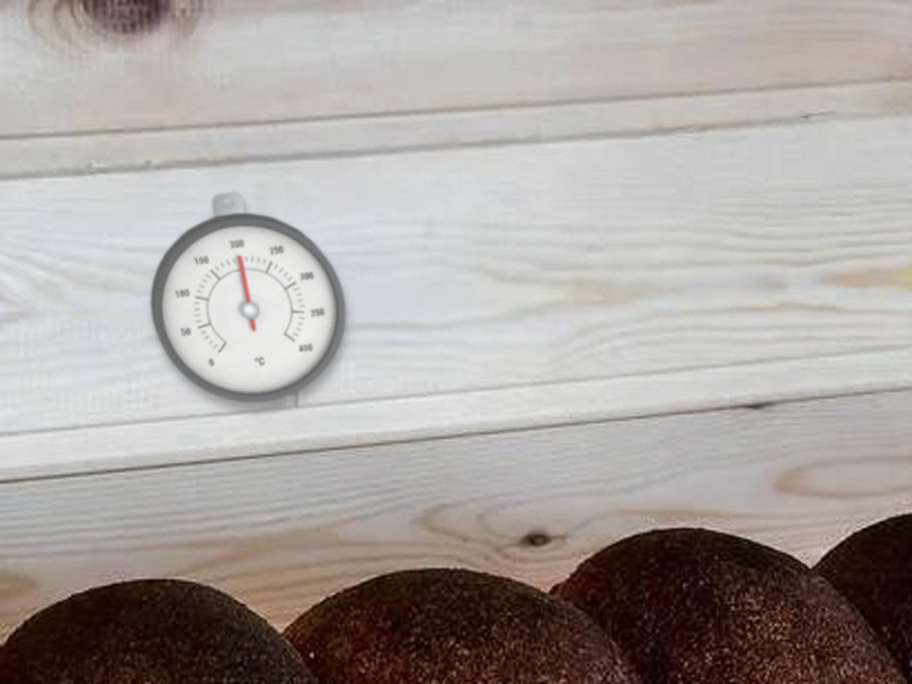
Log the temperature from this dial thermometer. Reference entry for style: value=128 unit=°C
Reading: value=200 unit=°C
